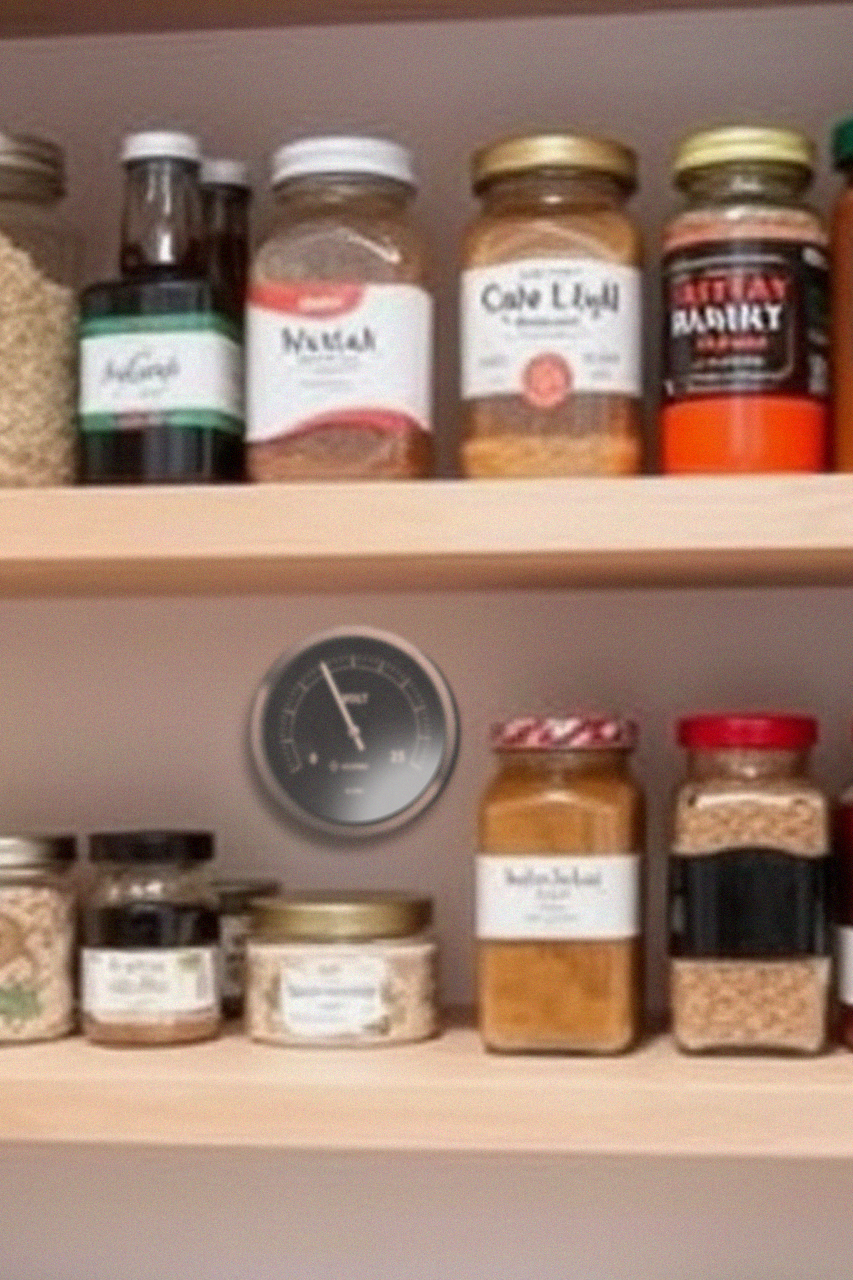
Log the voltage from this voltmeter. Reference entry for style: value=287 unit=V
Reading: value=10 unit=V
